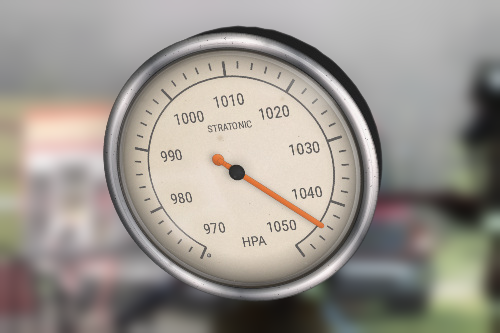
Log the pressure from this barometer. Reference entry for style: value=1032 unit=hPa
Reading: value=1044 unit=hPa
